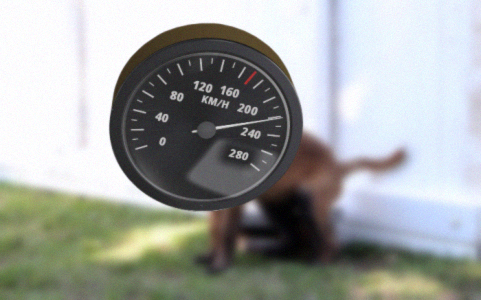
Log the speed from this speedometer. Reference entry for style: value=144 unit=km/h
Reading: value=220 unit=km/h
